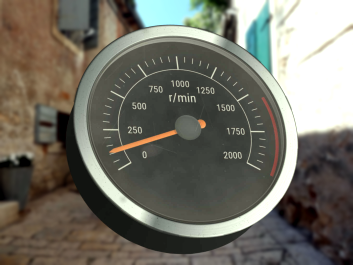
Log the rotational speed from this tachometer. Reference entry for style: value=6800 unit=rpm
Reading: value=100 unit=rpm
